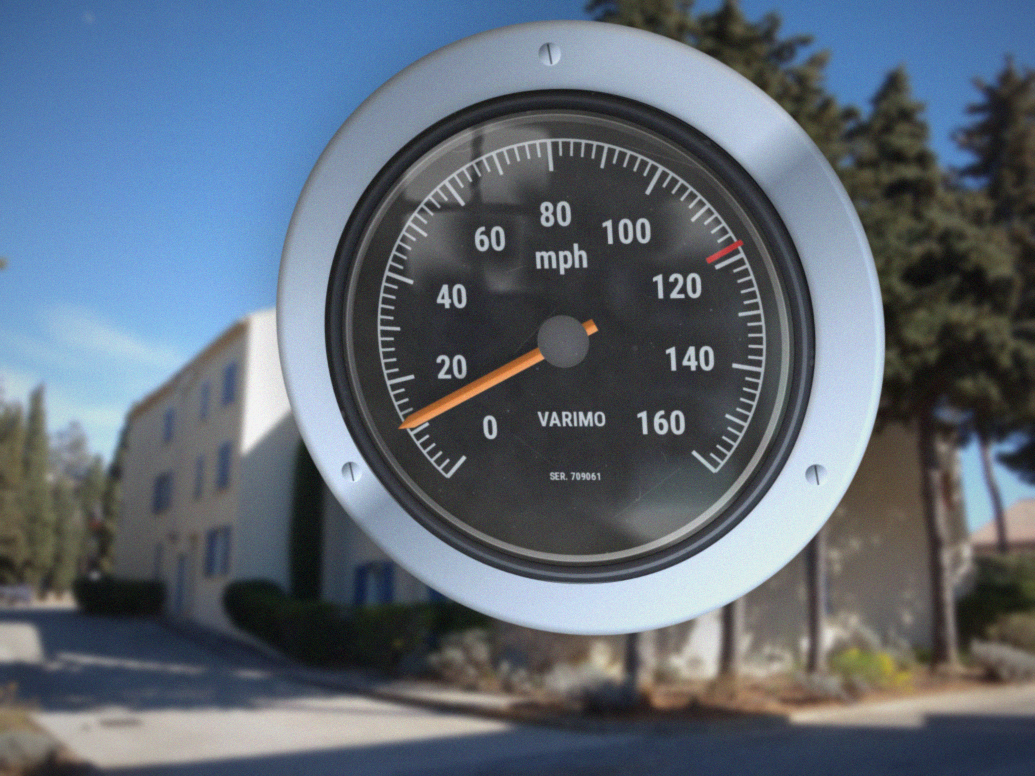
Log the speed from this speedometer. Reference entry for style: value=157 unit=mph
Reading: value=12 unit=mph
